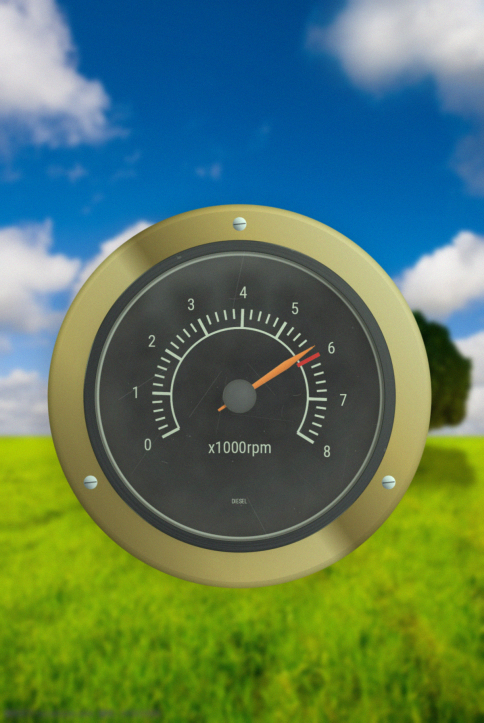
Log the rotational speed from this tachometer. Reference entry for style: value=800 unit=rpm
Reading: value=5800 unit=rpm
